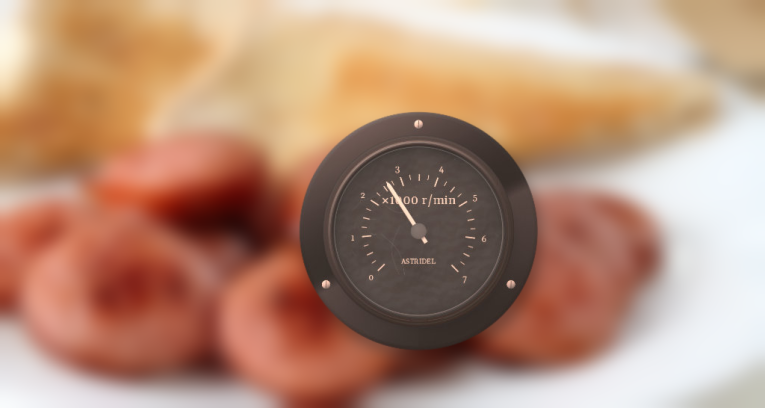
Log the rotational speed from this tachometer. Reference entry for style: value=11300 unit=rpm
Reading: value=2625 unit=rpm
